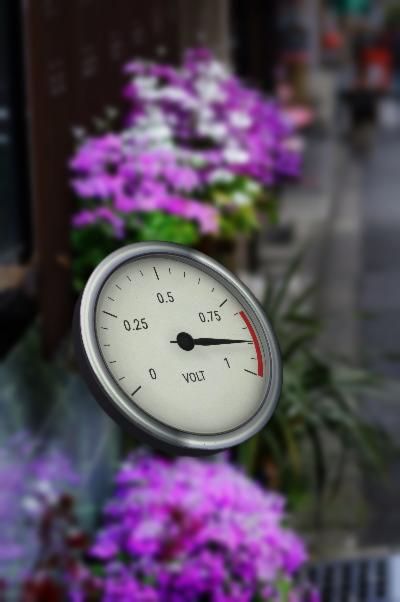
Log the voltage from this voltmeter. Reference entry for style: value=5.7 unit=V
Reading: value=0.9 unit=V
